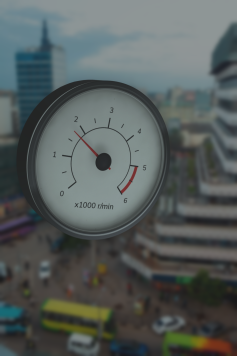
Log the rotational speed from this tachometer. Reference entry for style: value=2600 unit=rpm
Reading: value=1750 unit=rpm
